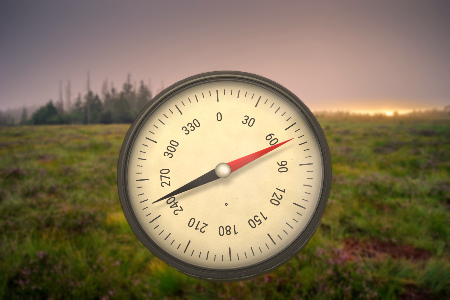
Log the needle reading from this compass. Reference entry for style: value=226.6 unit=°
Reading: value=70 unit=°
